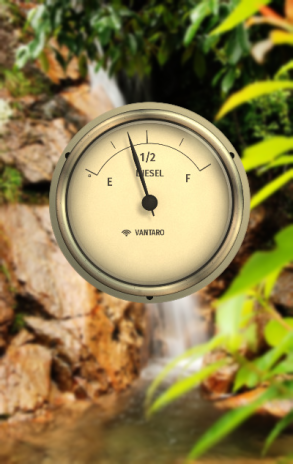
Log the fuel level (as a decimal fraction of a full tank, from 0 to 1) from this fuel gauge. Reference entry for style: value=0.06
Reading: value=0.375
